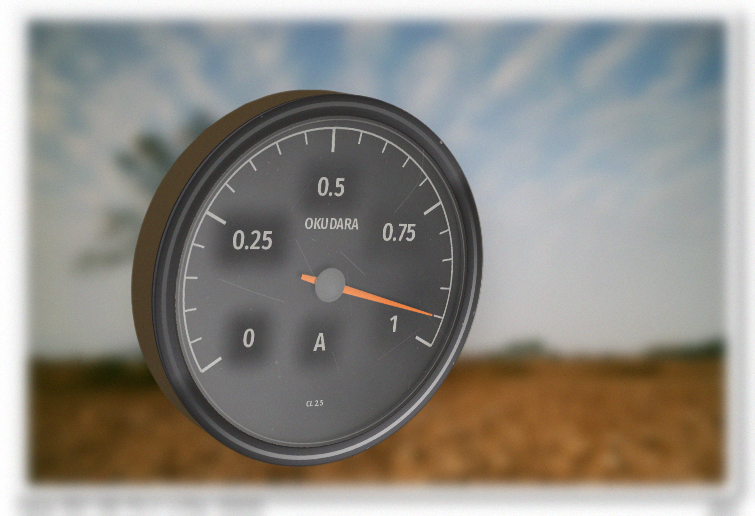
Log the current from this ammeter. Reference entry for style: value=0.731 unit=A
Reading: value=0.95 unit=A
